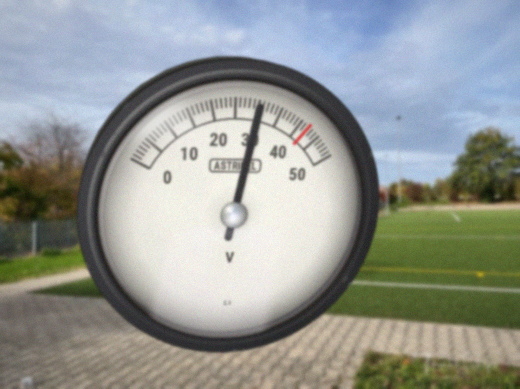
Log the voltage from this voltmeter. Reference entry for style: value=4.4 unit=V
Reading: value=30 unit=V
